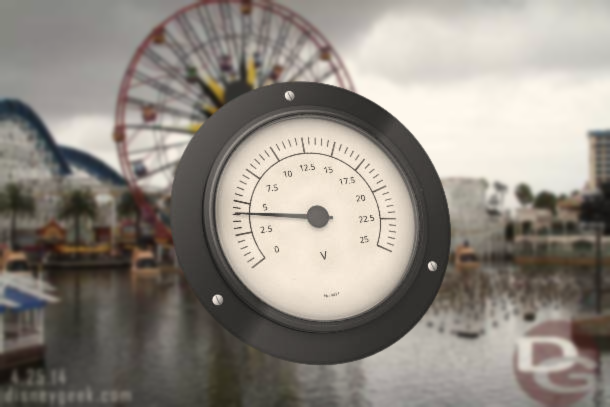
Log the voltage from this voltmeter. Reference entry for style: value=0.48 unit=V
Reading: value=4 unit=V
